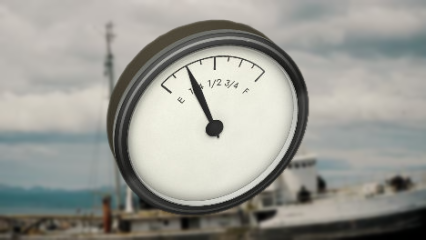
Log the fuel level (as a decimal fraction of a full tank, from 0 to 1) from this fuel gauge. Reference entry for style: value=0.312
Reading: value=0.25
